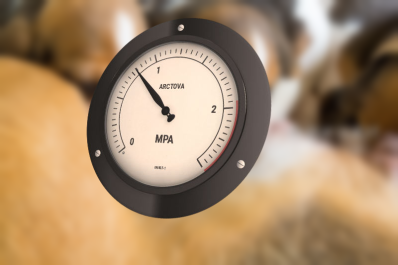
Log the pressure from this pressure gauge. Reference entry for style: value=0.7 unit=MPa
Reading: value=0.8 unit=MPa
